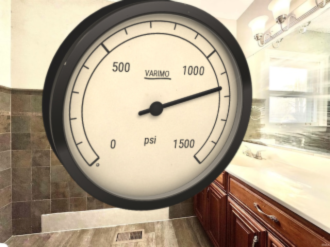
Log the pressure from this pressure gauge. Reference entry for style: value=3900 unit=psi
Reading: value=1150 unit=psi
